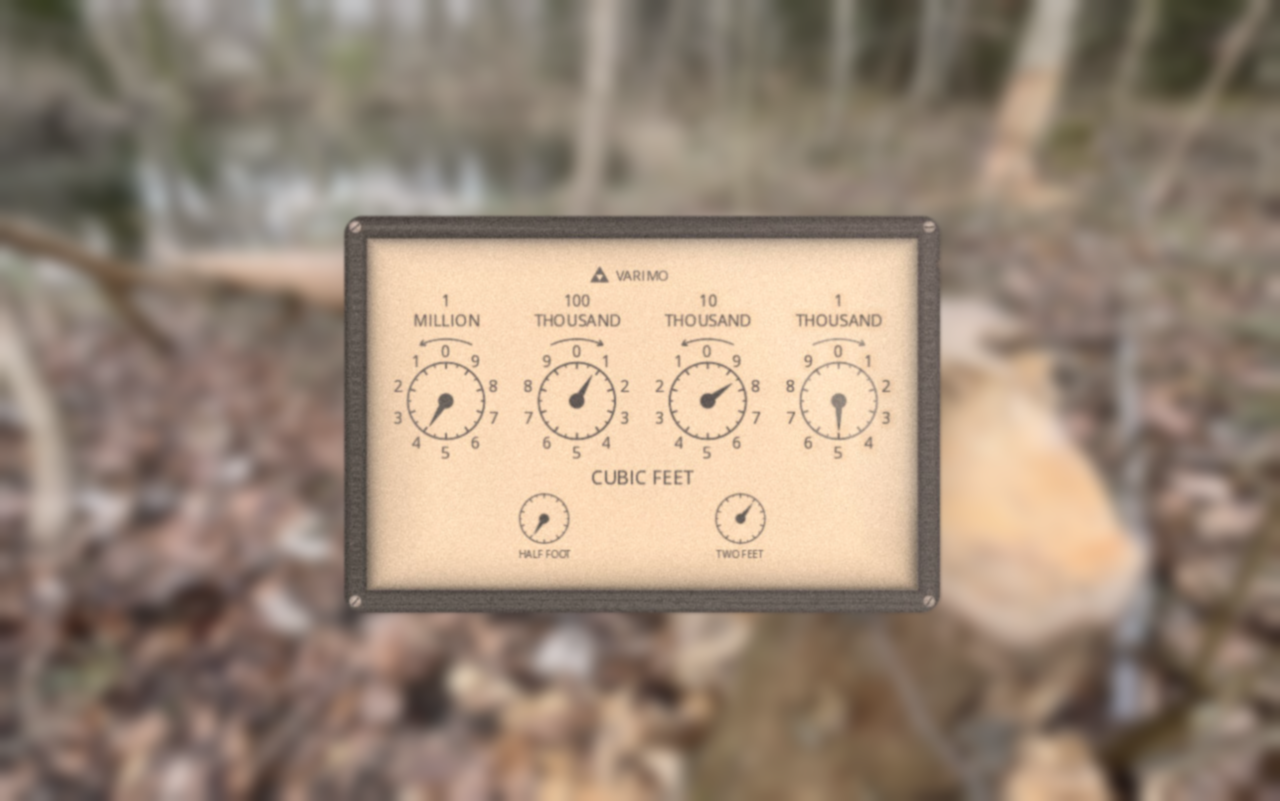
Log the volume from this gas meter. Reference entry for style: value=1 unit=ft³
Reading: value=408500 unit=ft³
